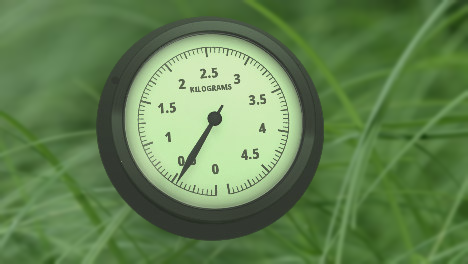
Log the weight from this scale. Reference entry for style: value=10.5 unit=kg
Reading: value=0.45 unit=kg
